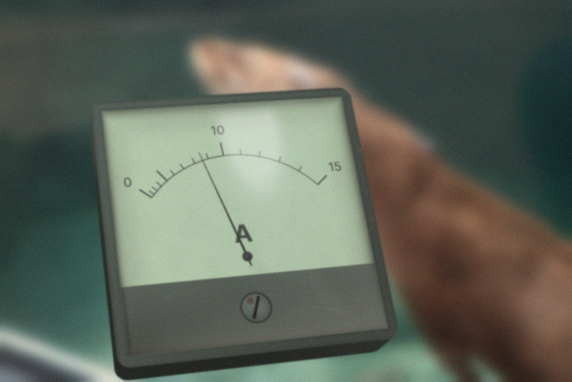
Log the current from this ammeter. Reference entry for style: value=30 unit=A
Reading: value=8.5 unit=A
